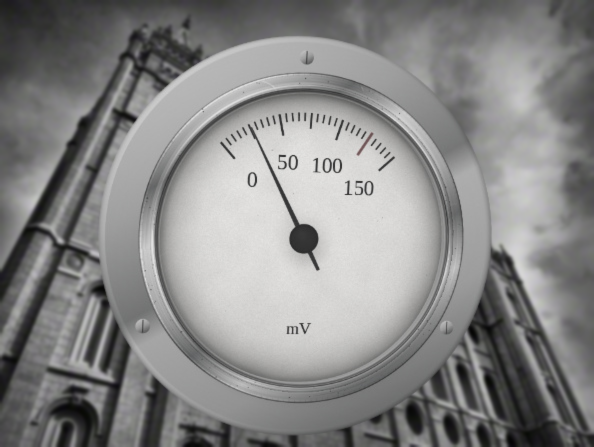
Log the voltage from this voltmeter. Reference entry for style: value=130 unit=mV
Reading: value=25 unit=mV
